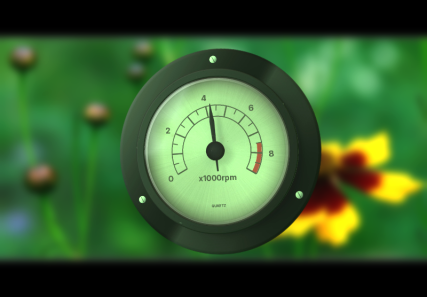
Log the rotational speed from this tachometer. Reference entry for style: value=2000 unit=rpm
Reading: value=4250 unit=rpm
